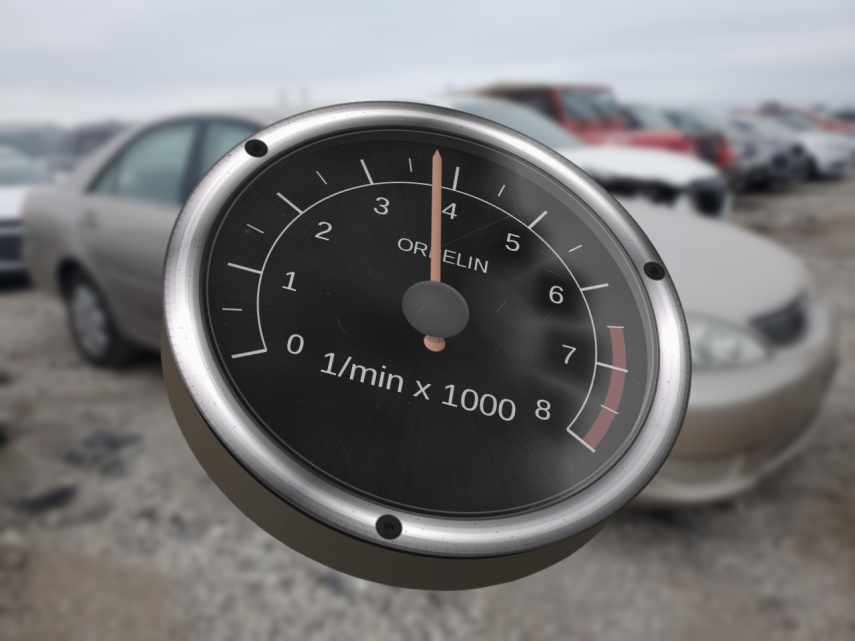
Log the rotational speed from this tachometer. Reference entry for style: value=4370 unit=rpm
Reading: value=3750 unit=rpm
